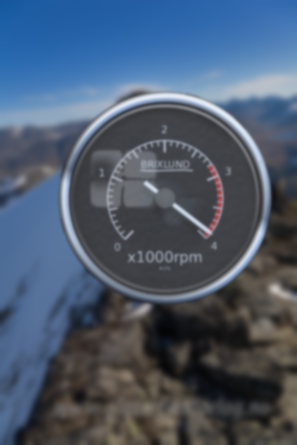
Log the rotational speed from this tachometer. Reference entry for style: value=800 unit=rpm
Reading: value=3900 unit=rpm
